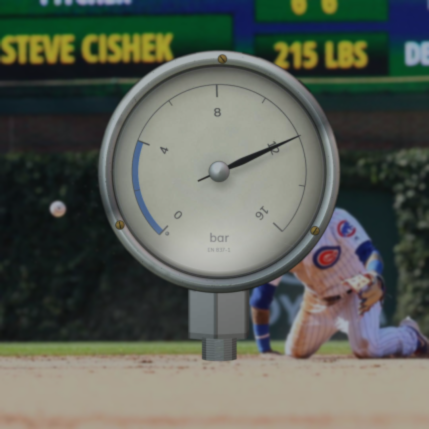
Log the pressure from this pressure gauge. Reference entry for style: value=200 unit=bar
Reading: value=12 unit=bar
